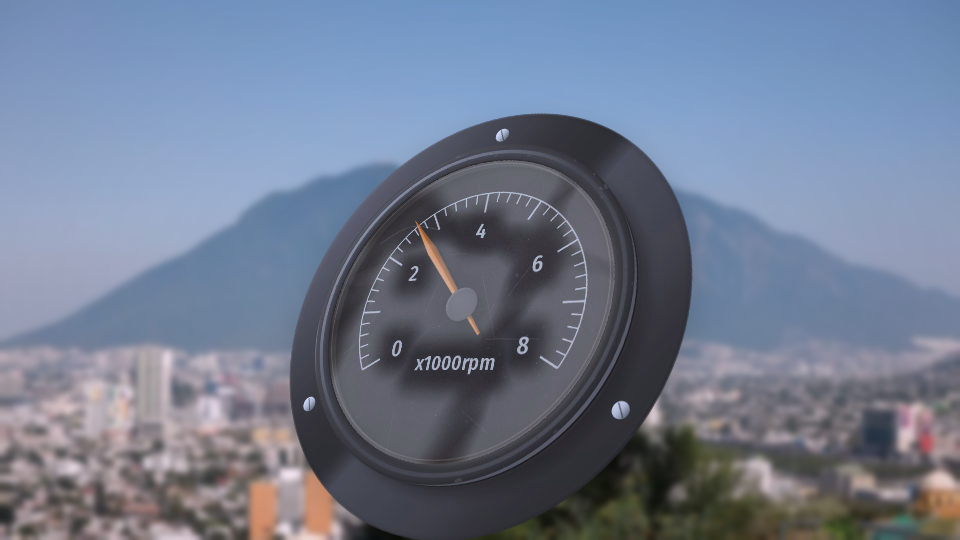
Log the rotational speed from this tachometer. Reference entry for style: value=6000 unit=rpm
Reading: value=2700 unit=rpm
